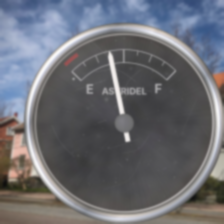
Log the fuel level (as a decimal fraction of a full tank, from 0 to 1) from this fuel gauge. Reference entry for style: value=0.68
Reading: value=0.375
